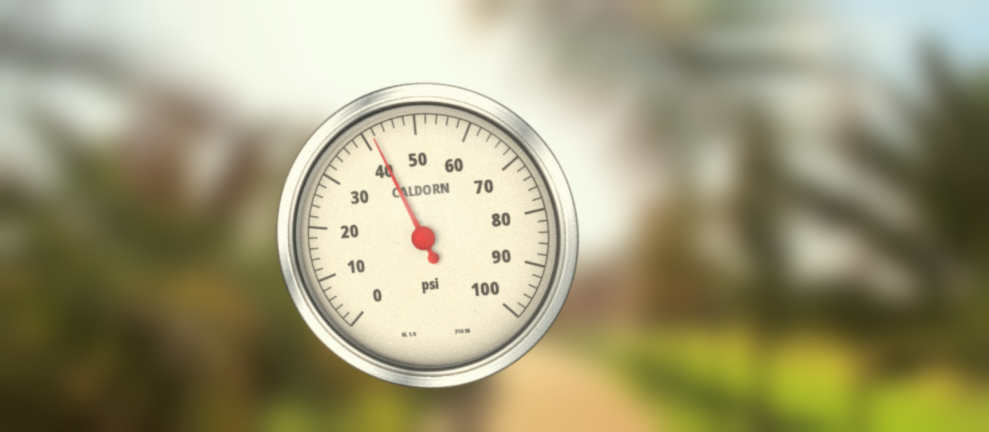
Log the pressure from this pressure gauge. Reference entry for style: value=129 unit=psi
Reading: value=42 unit=psi
